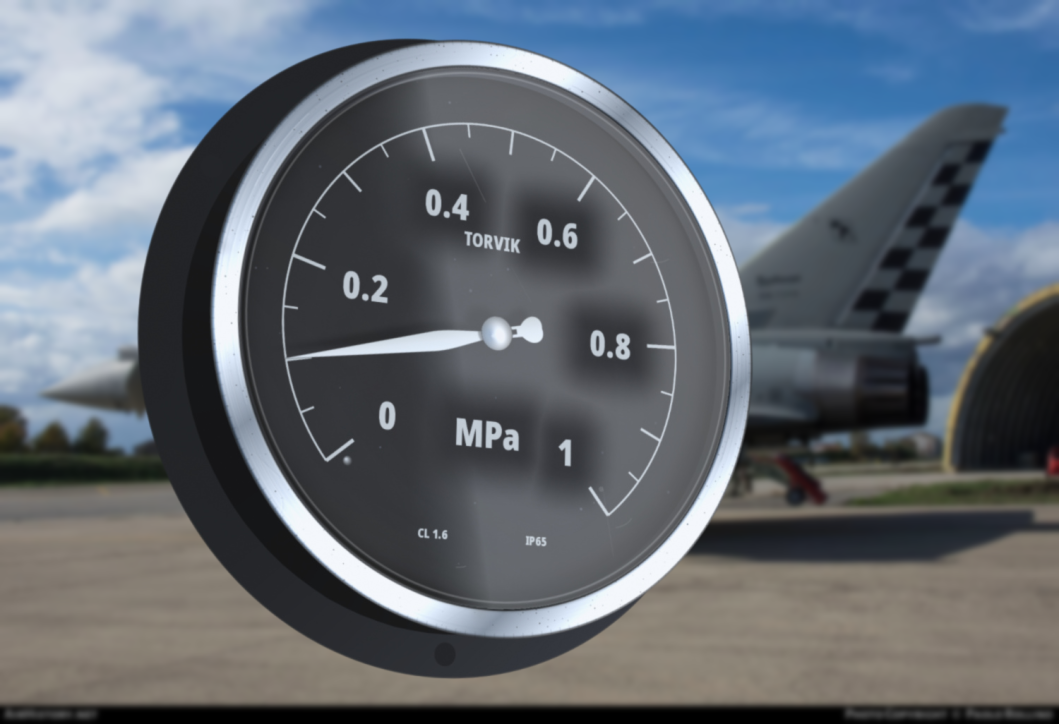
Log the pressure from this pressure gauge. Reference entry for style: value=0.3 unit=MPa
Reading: value=0.1 unit=MPa
